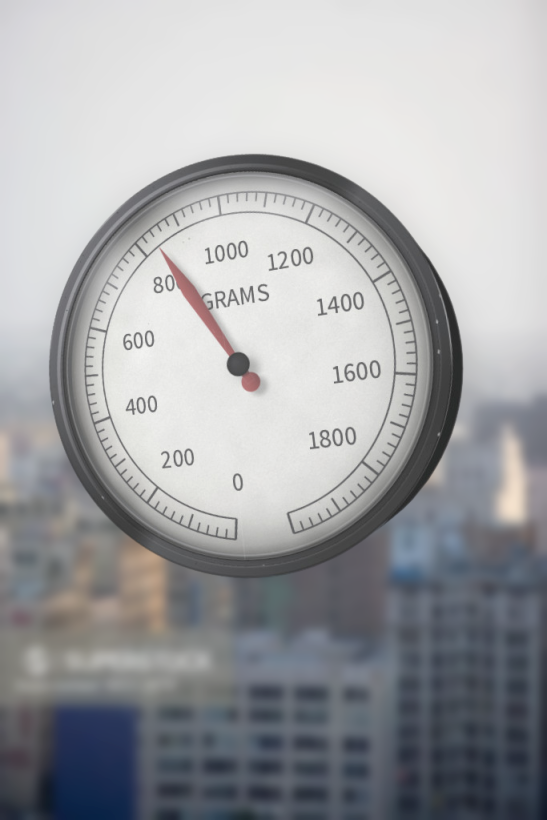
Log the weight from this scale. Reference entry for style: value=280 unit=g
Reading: value=840 unit=g
